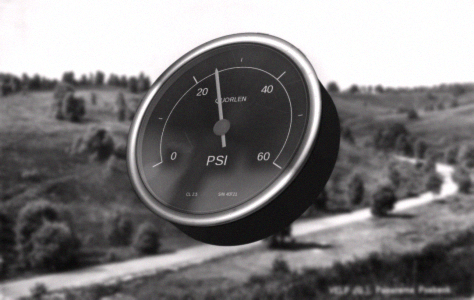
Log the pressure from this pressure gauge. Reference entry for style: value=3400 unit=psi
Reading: value=25 unit=psi
